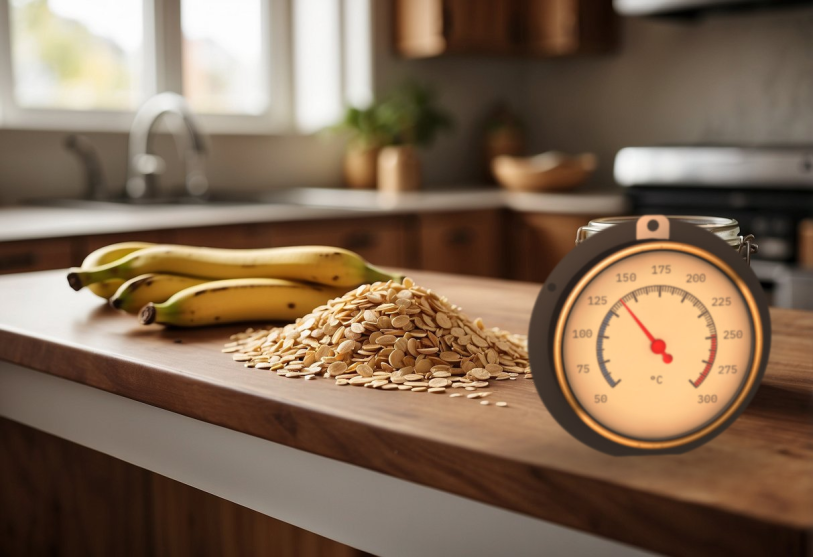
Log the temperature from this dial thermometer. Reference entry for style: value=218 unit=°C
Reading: value=137.5 unit=°C
